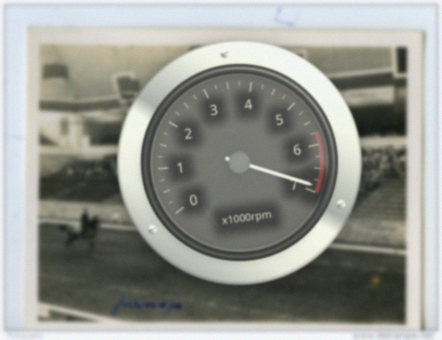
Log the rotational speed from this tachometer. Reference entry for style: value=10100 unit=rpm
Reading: value=6875 unit=rpm
